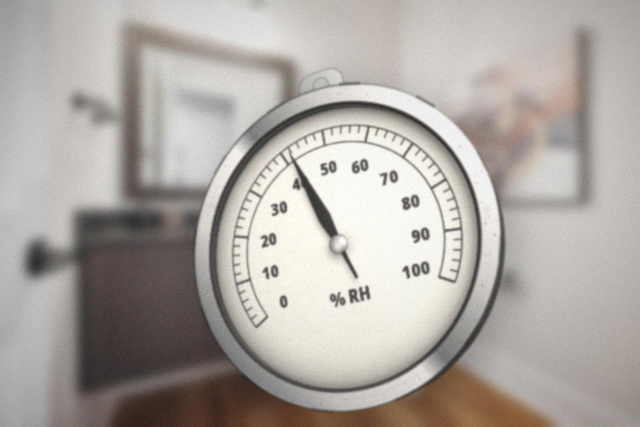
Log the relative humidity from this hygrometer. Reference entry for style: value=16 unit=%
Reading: value=42 unit=%
